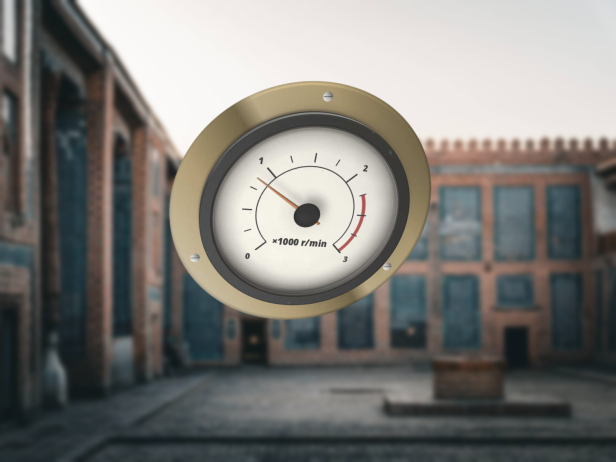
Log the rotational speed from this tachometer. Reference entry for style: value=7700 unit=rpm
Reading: value=875 unit=rpm
